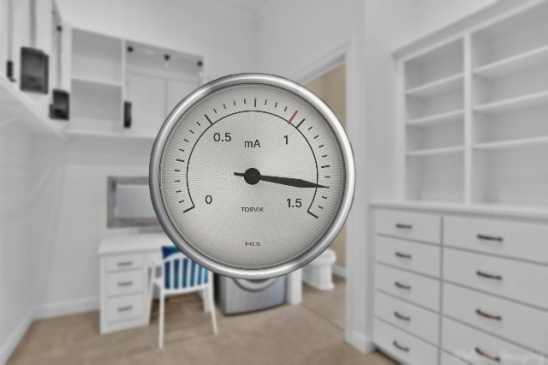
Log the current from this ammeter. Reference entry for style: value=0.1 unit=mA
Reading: value=1.35 unit=mA
